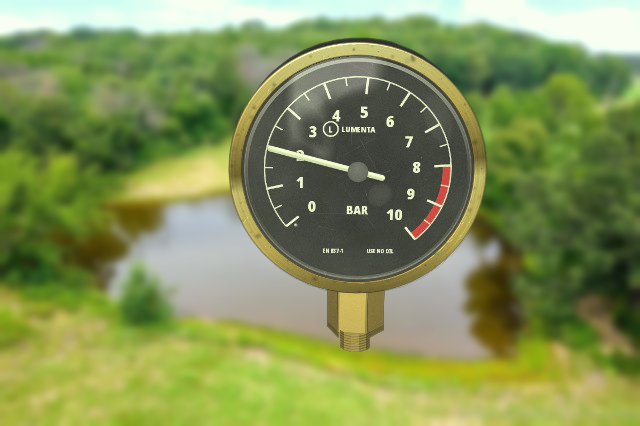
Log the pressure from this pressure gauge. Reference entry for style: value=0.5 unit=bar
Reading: value=2 unit=bar
